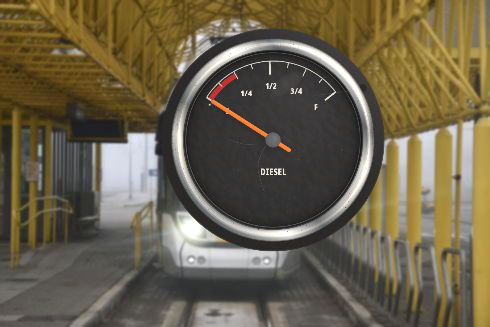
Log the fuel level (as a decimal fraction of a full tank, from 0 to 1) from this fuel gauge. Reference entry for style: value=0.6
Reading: value=0
